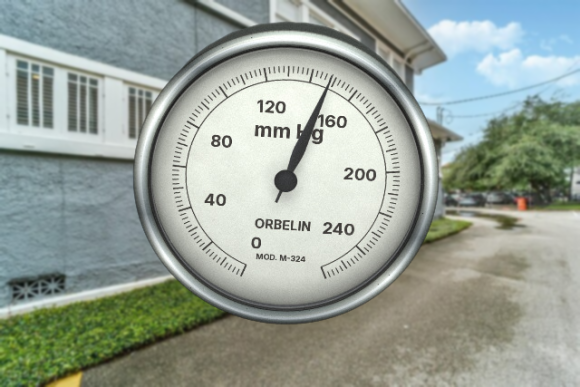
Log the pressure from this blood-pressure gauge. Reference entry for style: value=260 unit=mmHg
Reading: value=148 unit=mmHg
